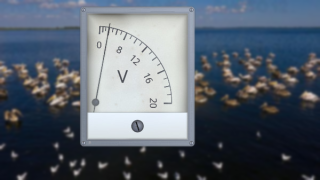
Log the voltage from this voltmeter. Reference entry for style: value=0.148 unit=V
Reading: value=4 unit=V
